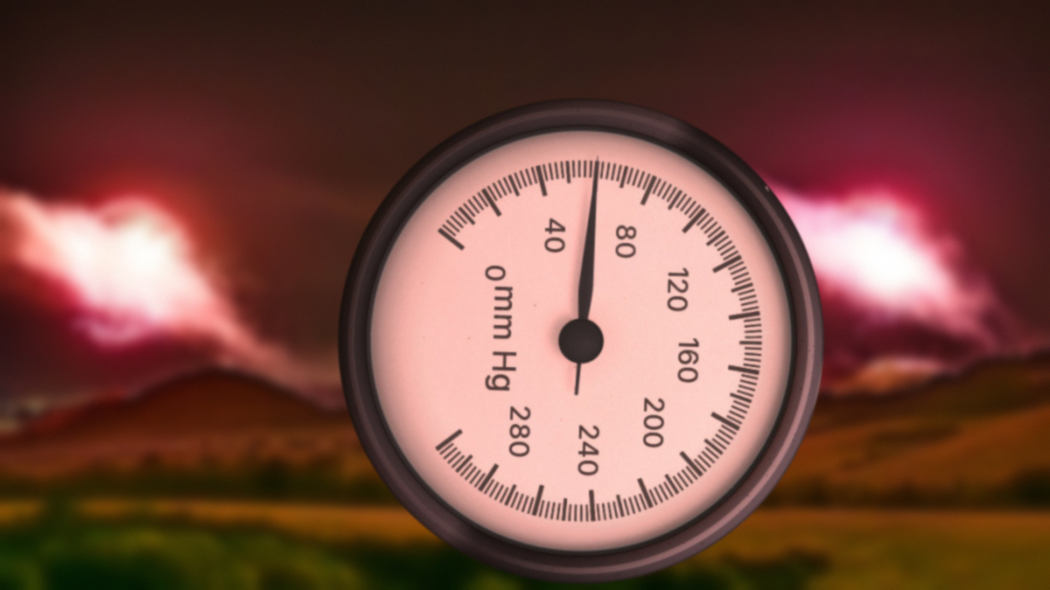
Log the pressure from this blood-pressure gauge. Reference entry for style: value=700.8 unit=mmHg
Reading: value=60 unit=mmHg
